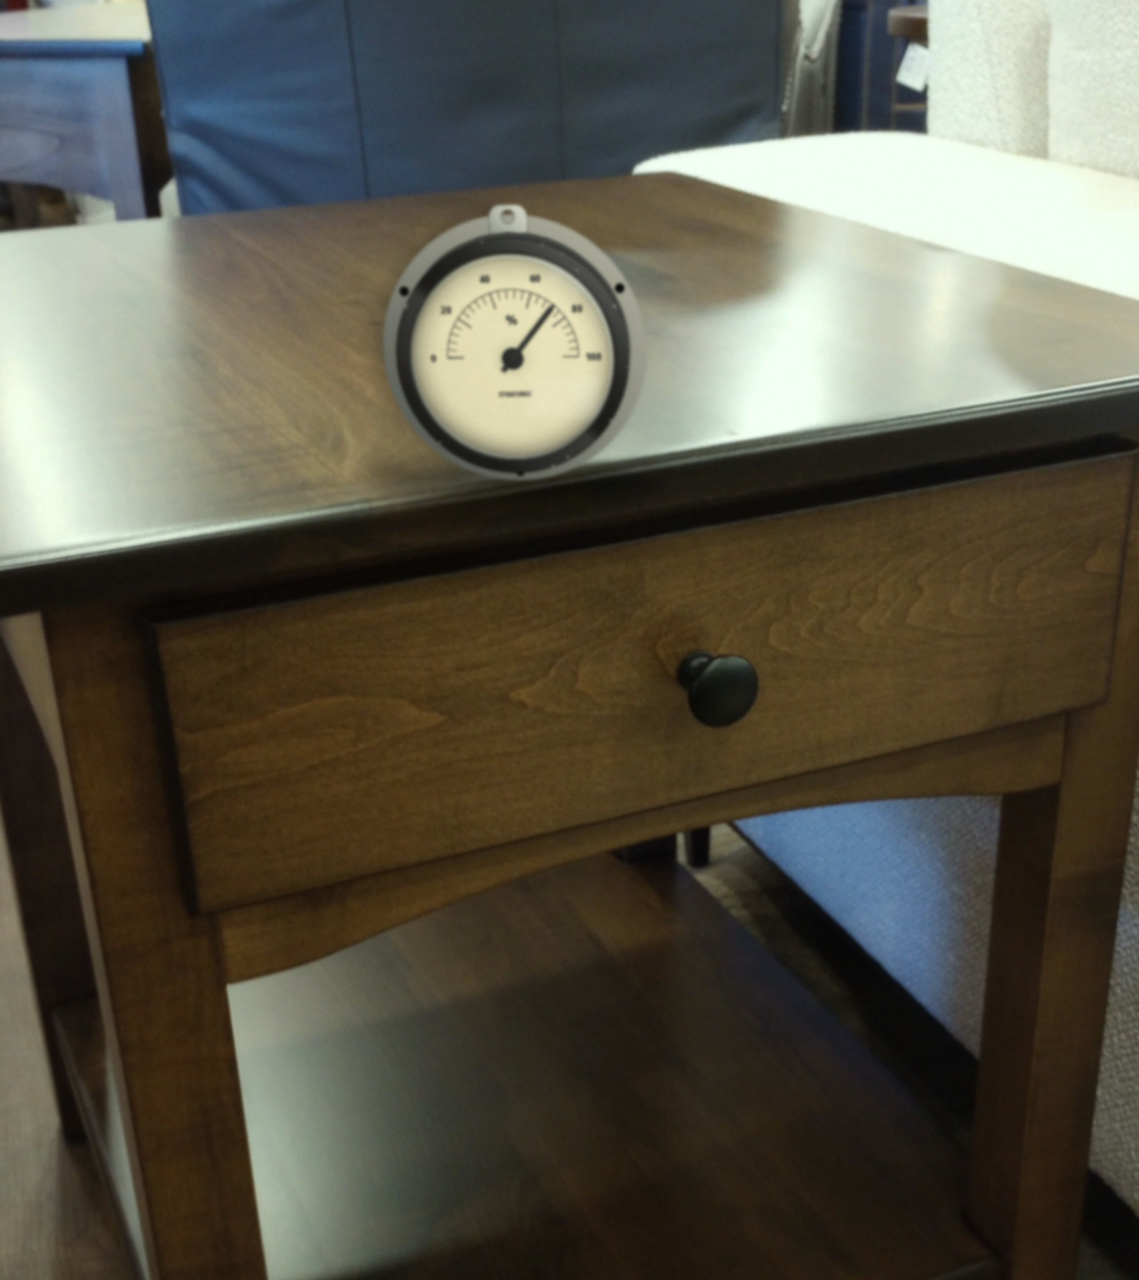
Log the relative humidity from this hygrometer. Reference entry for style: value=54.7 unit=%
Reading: value=72 unit=%
